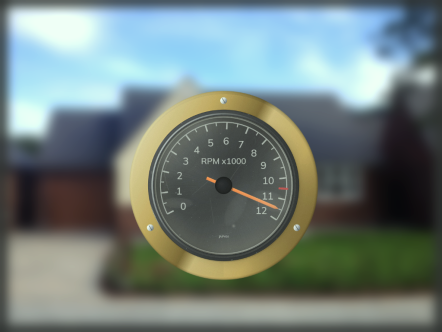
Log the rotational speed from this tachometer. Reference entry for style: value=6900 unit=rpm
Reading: value=11500 unit=rpm
